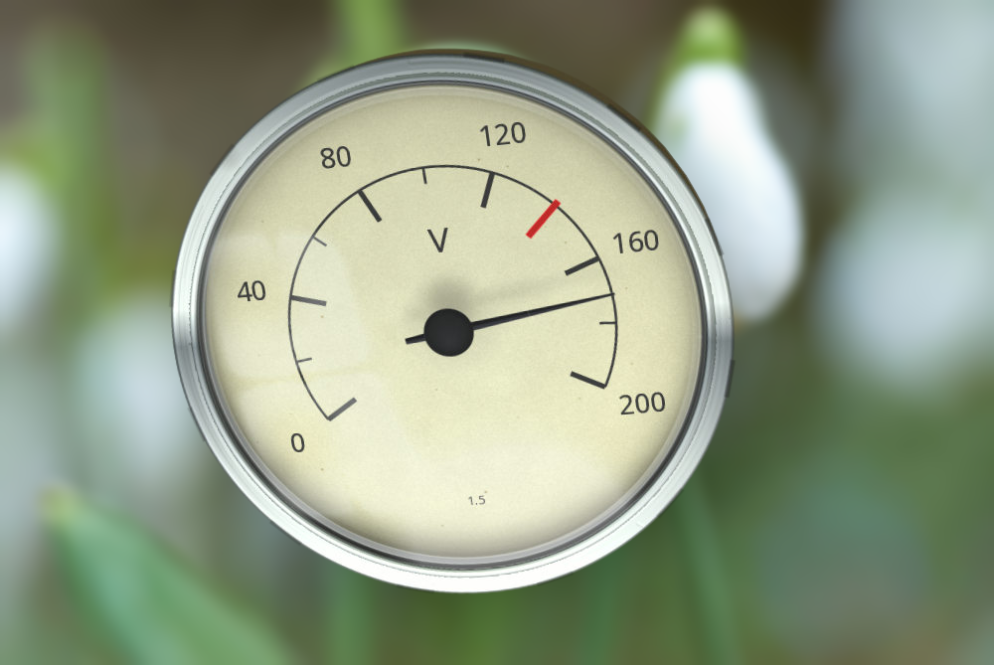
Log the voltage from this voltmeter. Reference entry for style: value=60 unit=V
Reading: value=170 unit=V
